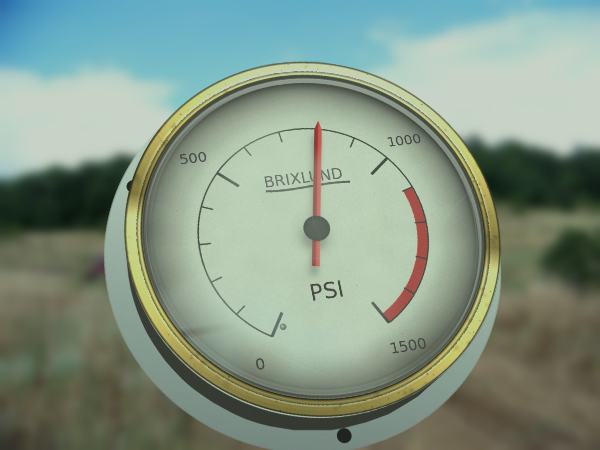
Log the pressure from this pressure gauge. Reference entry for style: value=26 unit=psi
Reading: value=800 unit=psi
